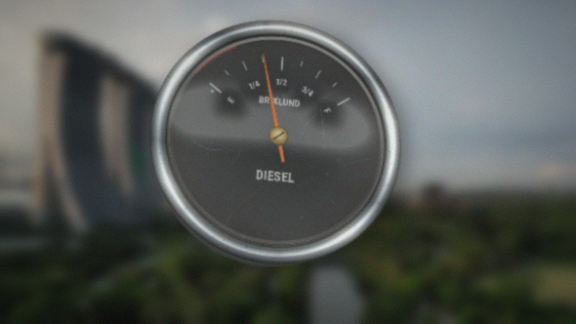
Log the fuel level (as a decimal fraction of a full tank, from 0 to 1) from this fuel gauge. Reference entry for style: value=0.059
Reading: value=0.375
